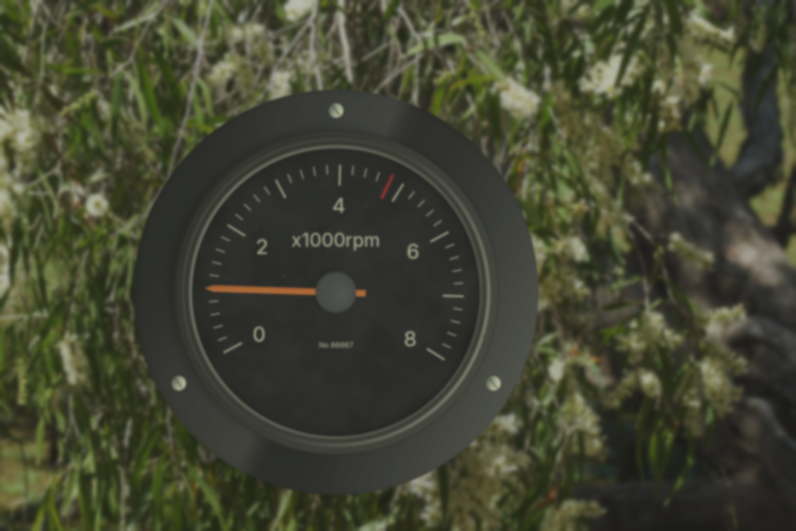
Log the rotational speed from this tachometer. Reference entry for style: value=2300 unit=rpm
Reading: value=1000 unit=rpm
